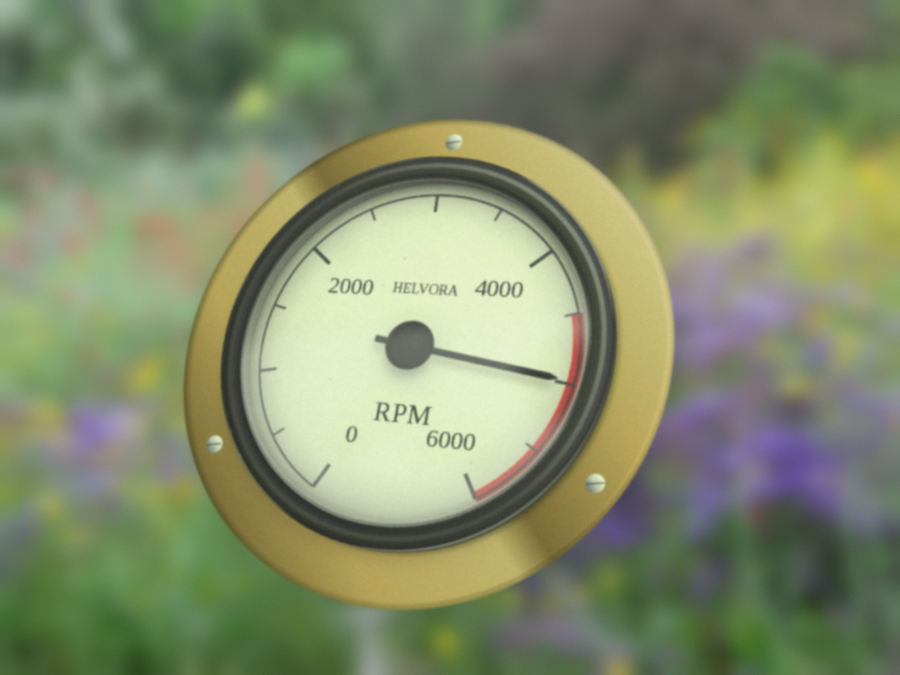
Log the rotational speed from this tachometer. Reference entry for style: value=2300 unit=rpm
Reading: value=5000 unit=rpm
